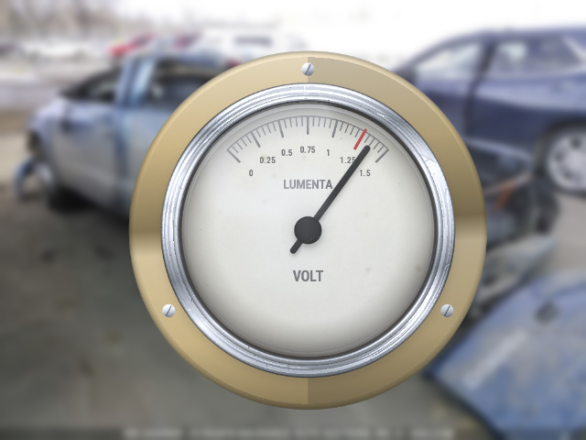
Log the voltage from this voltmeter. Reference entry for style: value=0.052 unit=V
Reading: value=1.35 unit=V
